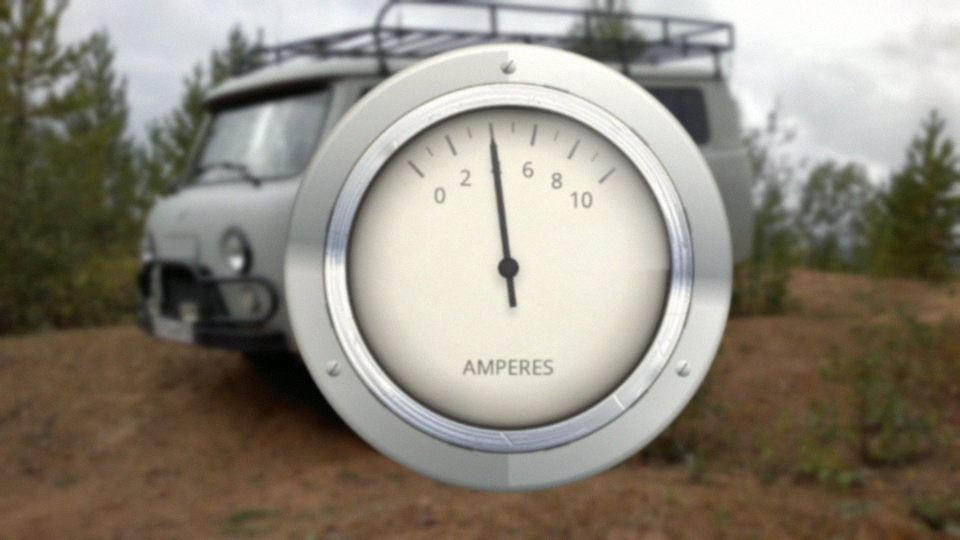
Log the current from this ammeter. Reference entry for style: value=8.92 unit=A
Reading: value=4 unit=A
